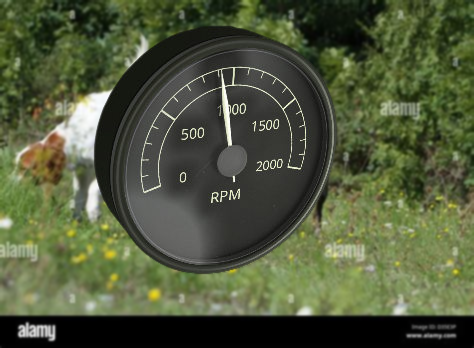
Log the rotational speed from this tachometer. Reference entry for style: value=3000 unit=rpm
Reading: value=900 unit=rpm
